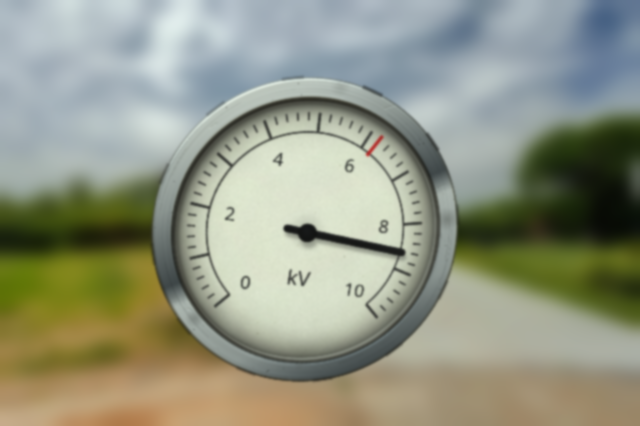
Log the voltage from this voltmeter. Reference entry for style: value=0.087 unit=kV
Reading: value=8.6 unit=kV
